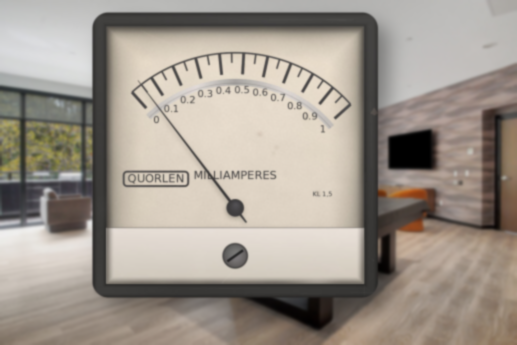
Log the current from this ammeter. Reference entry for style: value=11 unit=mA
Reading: value=0.05 unit=mA
